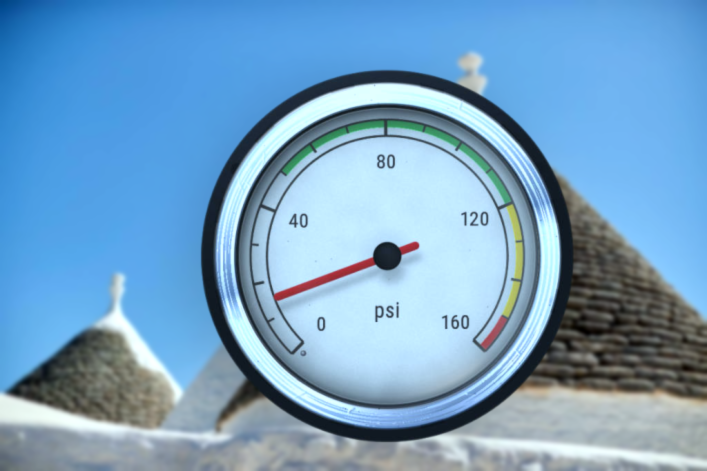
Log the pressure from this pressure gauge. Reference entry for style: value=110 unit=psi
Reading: value=15 unit=psi
